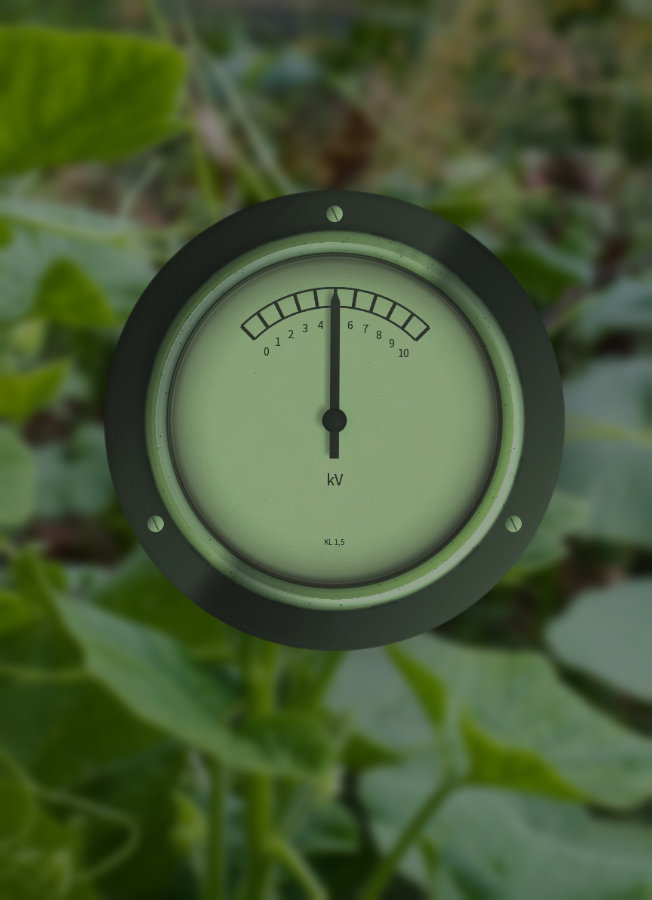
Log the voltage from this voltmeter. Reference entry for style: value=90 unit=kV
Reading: value=5 unit=kV
